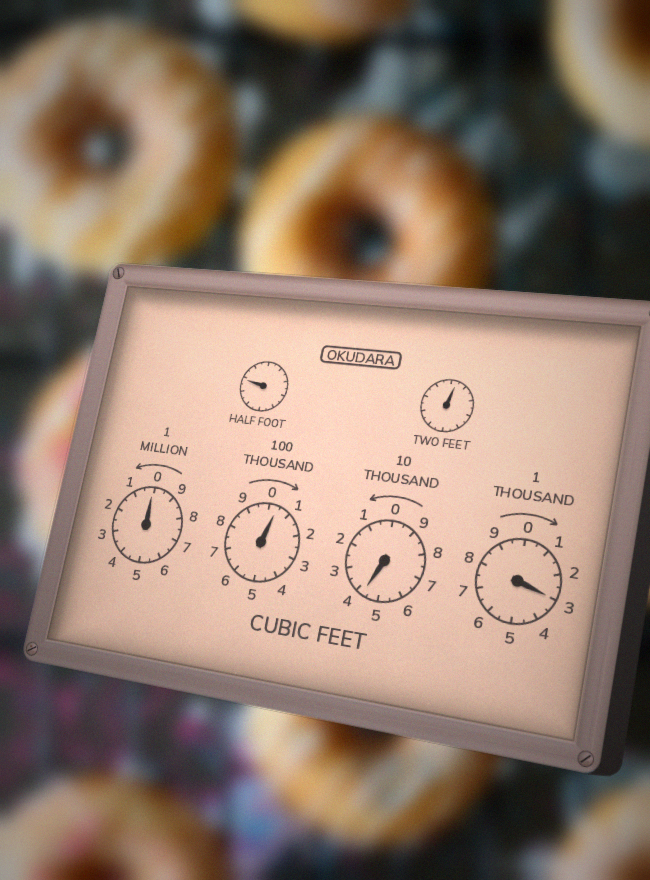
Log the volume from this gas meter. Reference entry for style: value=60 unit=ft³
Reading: value=4300 unit=ft³
